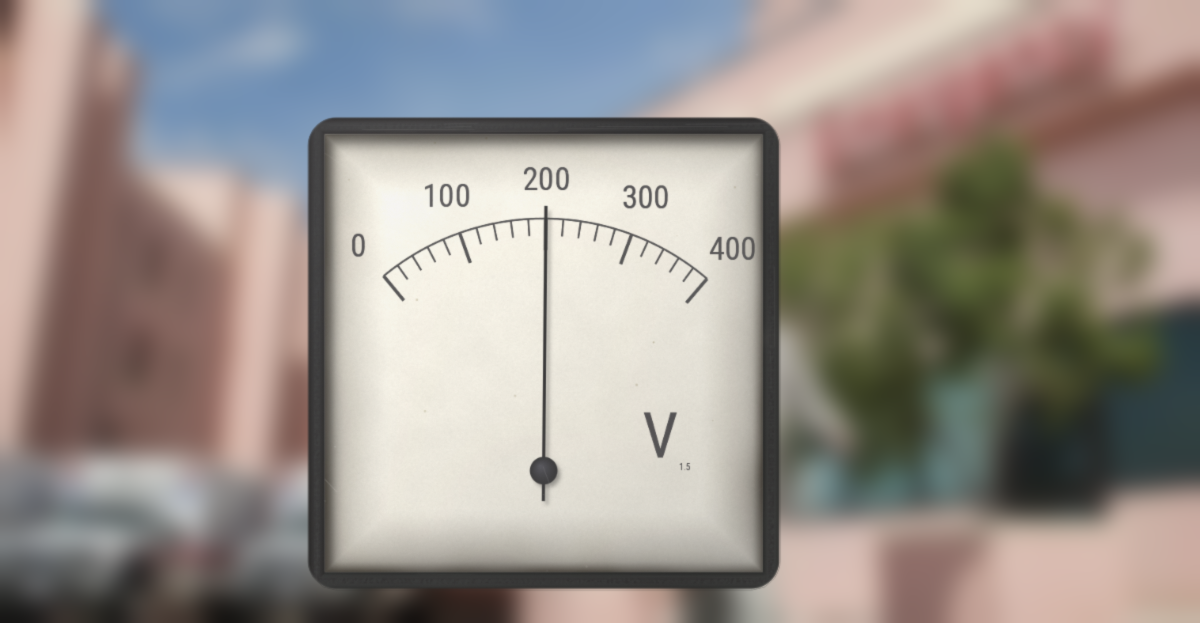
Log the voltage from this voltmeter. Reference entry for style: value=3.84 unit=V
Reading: value=200 unit=V
